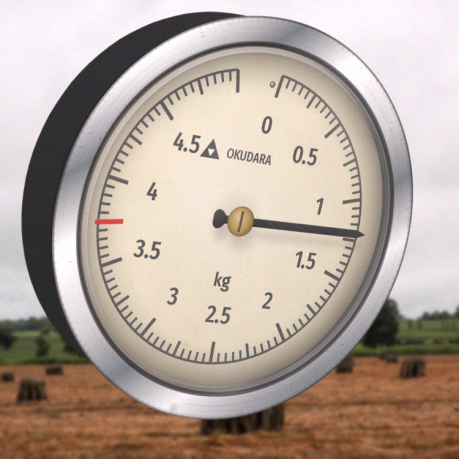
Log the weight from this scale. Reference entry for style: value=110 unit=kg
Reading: value=1.2 unit=kg
